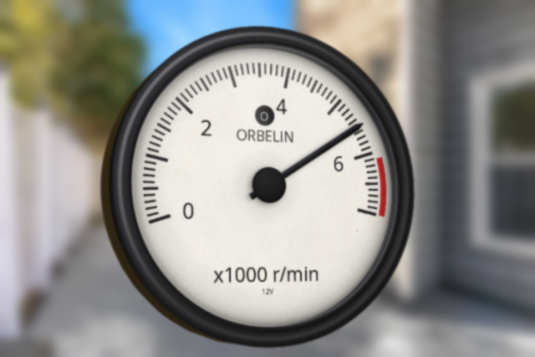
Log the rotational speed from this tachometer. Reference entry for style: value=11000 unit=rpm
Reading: value=5500 unit=rpm
